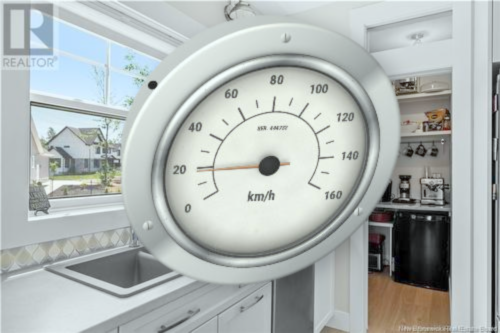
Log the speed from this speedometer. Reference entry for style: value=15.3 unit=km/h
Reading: value=20 unit=km/h
